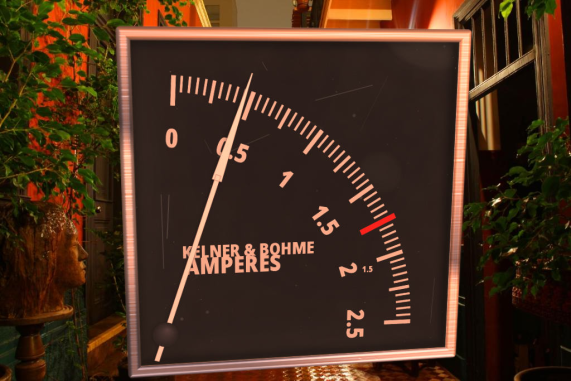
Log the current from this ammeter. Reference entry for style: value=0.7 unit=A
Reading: value=0.45 unit=A
